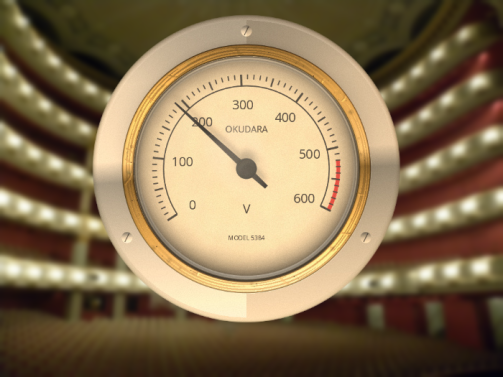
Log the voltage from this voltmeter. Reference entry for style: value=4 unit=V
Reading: value=190 unit=V
